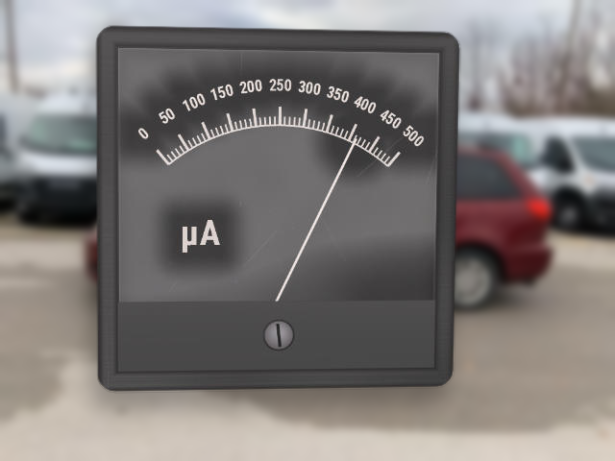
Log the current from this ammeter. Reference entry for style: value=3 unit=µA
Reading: value=410 unit=µA
